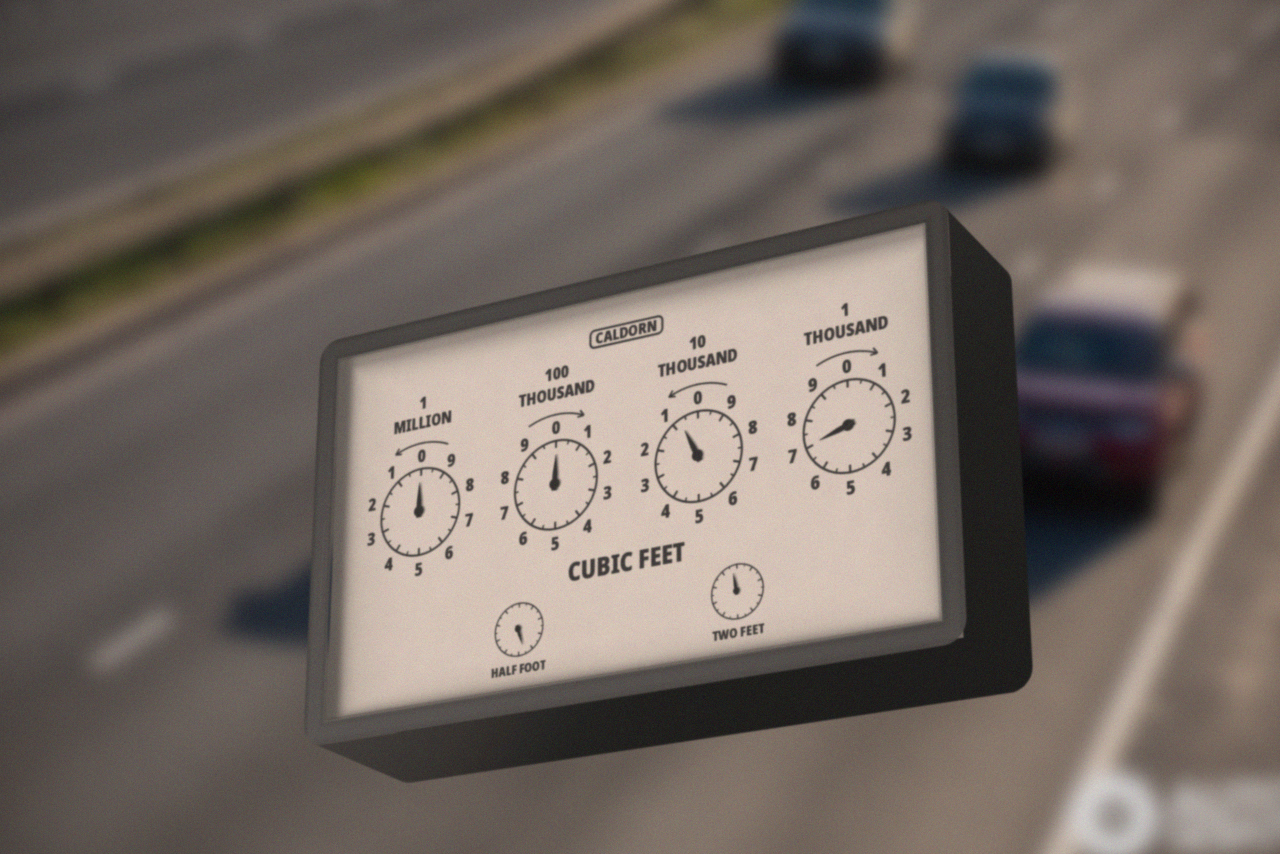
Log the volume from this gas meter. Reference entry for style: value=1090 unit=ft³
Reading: value=700 unit=ft³
